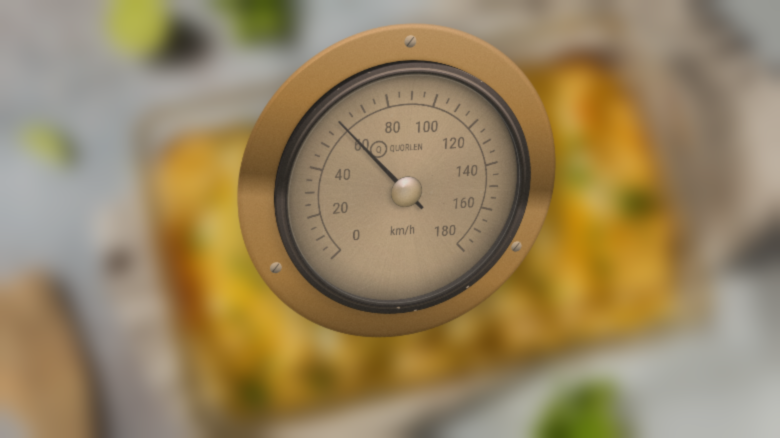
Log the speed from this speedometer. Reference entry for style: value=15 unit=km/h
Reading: value=60 unit=km/h
